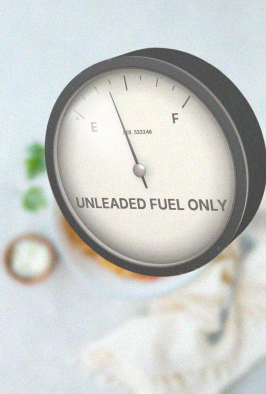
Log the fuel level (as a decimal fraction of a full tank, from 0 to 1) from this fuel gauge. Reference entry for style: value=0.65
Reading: value=0.375
